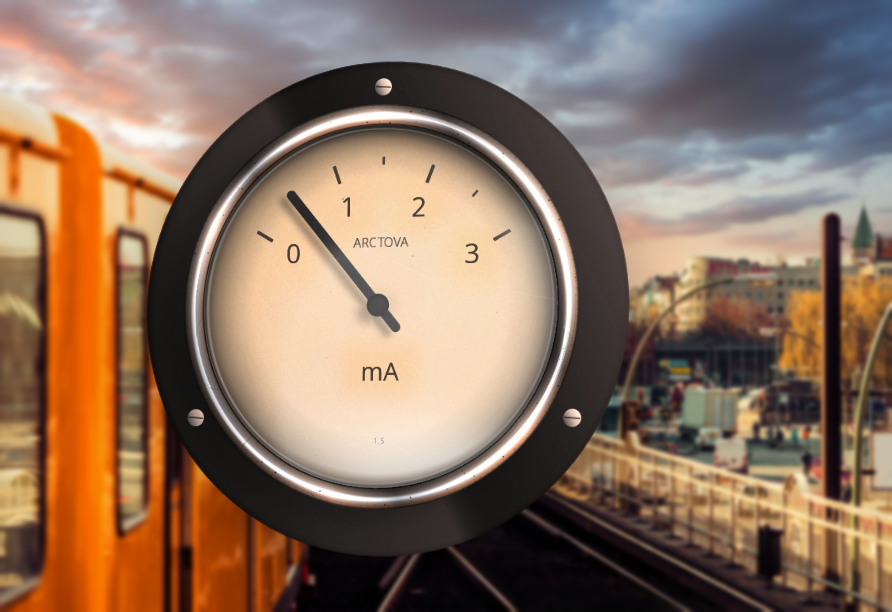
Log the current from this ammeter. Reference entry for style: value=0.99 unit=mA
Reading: value=0.5 unit=mA
